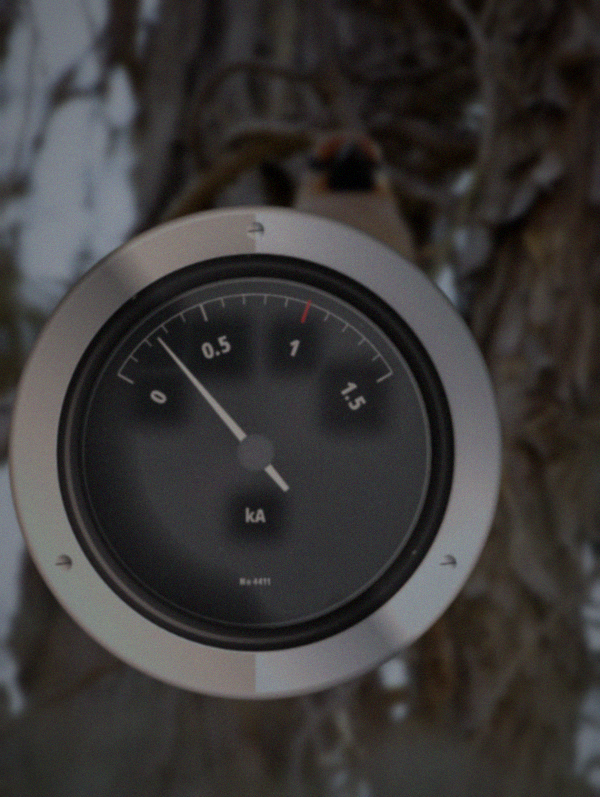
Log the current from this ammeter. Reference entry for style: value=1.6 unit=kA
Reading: value=0.25 unit=kA
